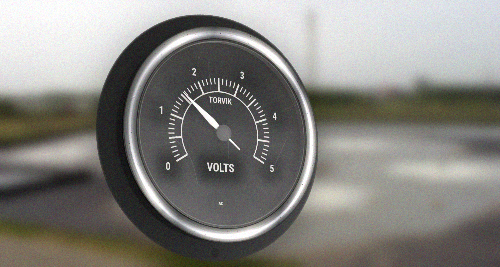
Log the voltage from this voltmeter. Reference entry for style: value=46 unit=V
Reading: value=1.5 unit=V
